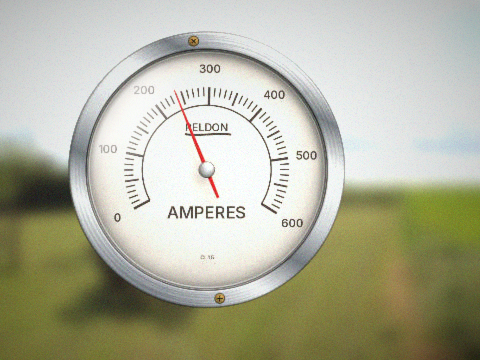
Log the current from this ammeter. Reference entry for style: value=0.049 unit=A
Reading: value=240 unit=A
